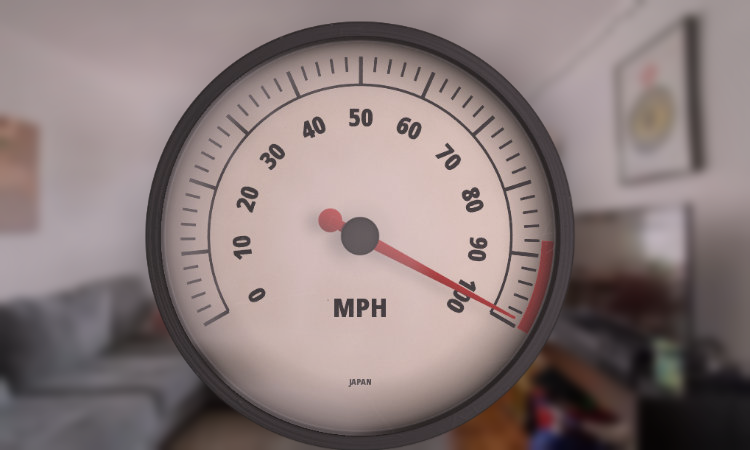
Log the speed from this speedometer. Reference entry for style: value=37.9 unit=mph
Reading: value=99 unit=mph
